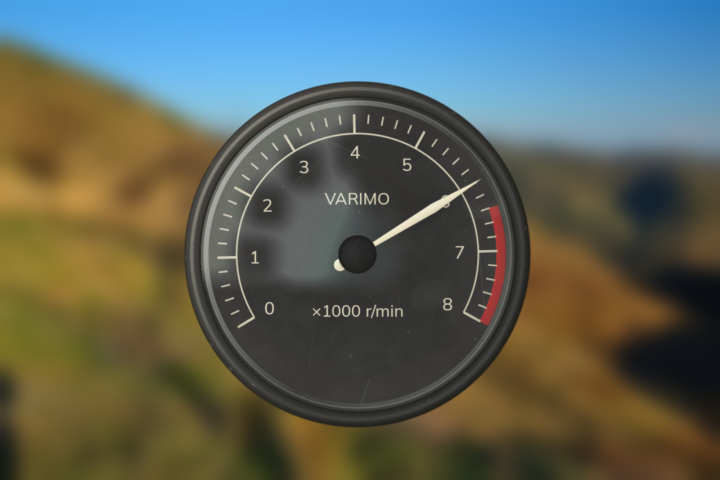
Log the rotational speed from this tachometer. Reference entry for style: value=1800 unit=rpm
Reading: value=6000 unit=rpm
